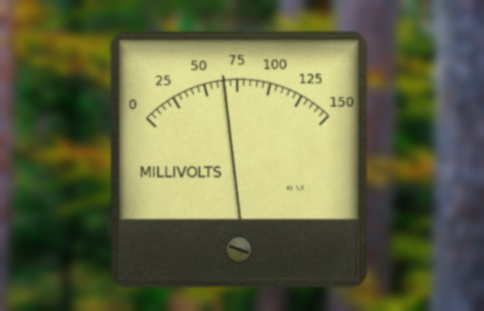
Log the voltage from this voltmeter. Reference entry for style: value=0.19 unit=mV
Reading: value=65 unit=mV
